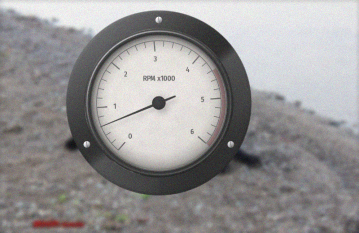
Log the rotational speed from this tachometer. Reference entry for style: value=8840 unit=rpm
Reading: value=600 unit=rpm
